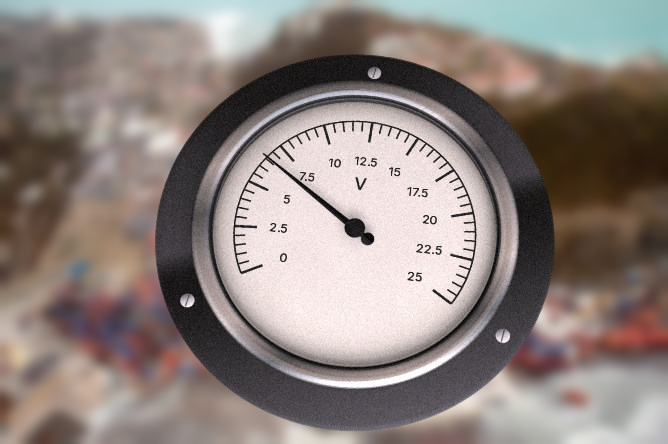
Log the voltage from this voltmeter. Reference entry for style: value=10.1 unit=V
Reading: value=6.5 unit=V
